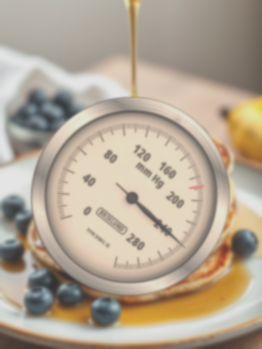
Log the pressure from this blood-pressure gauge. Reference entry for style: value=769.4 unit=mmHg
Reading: value=240 unit=mmHg
